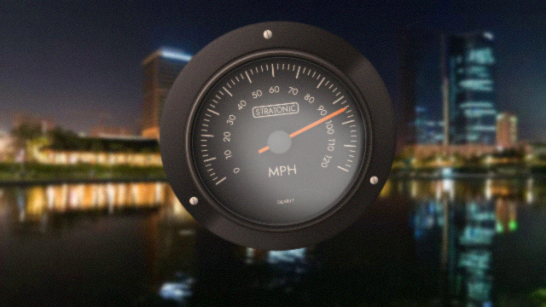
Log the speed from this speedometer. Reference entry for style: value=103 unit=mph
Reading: value=94 unit=mph
